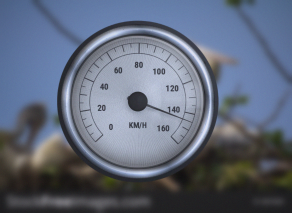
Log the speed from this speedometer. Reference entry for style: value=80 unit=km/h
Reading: value=145 unit=km/h
